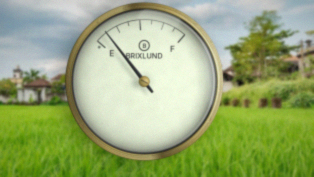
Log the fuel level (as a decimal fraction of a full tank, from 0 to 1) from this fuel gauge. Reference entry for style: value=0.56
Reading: value=0.125
